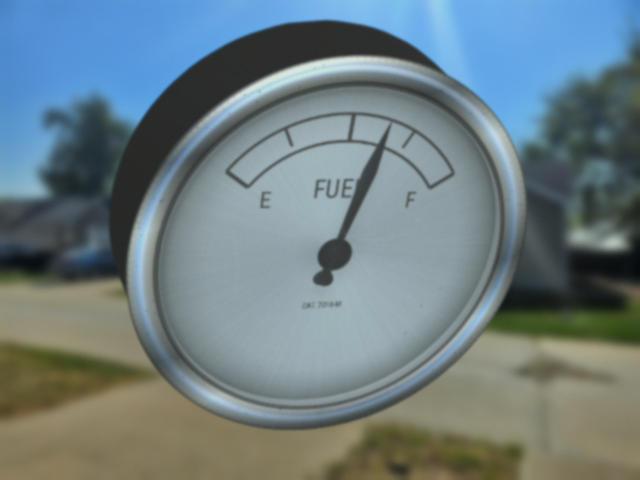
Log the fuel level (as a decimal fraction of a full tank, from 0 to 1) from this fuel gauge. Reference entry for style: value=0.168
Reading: value=0.625
